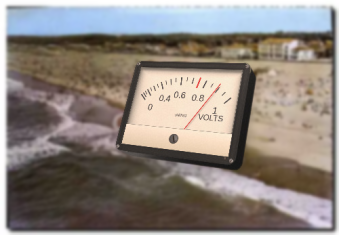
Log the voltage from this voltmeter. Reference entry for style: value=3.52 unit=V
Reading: value=0.9 unit=V
